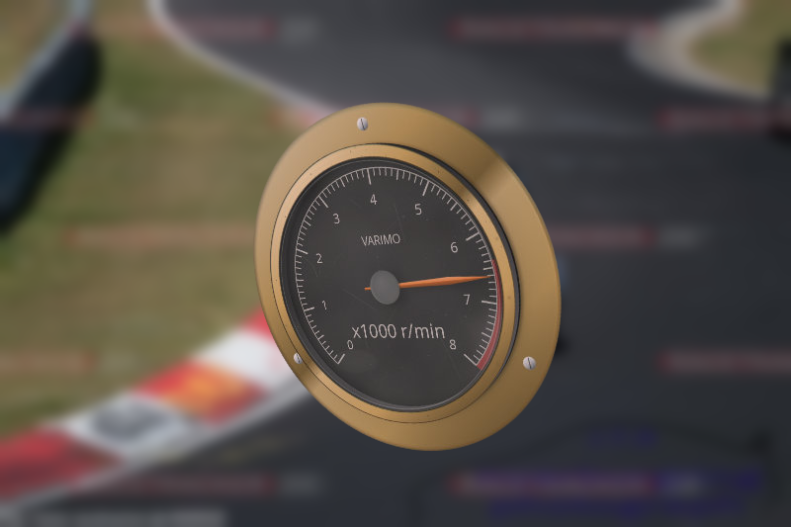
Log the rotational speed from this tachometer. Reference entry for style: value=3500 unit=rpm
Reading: value=6600 unit=rpm
